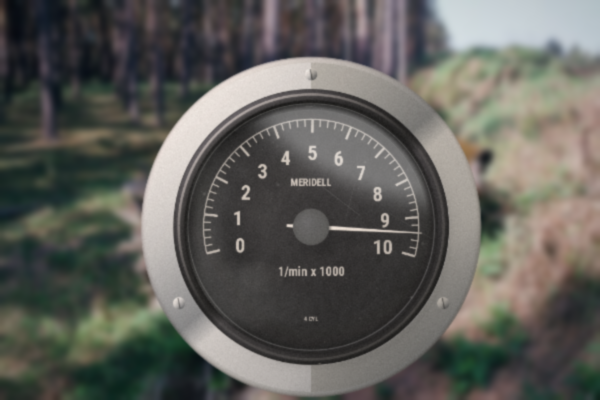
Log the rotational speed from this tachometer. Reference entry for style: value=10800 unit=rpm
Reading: value=9400 unit=rpm
